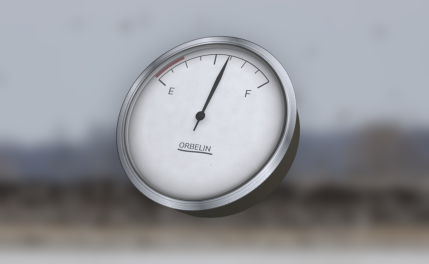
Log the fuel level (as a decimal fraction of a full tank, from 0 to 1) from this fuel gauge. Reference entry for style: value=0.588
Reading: value=0.625
